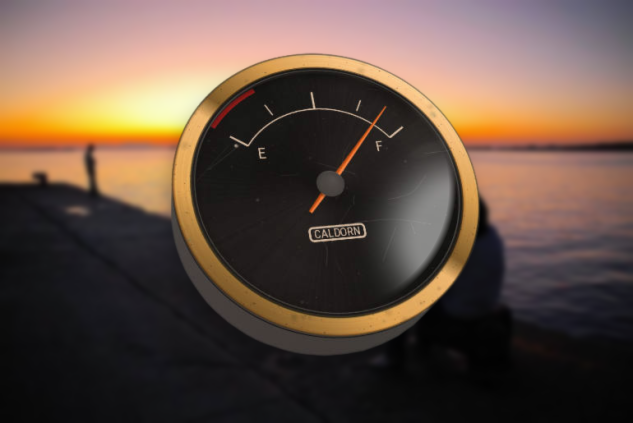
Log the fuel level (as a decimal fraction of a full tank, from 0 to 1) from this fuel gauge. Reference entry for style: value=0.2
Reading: value=0.875
